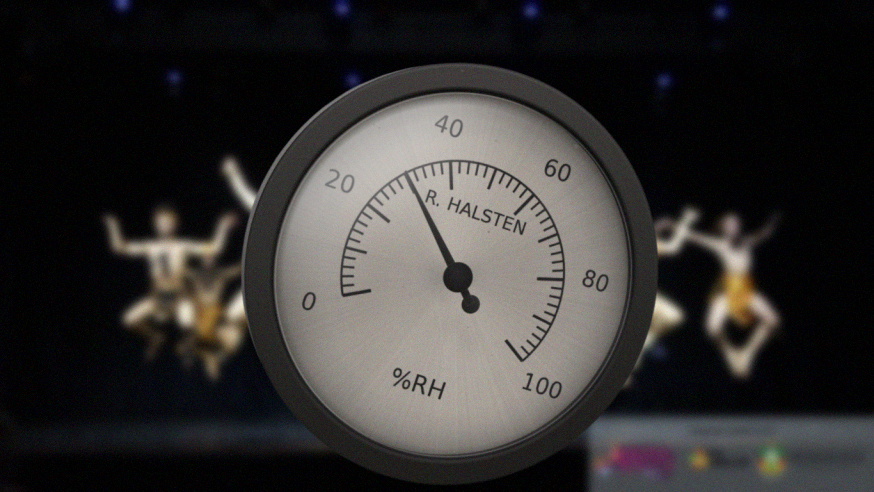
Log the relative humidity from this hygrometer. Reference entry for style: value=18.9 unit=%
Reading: value=30 unit=%
